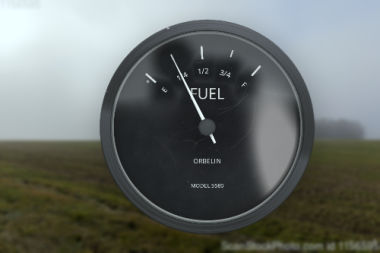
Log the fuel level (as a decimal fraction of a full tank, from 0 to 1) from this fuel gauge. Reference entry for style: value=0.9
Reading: value=0.25
